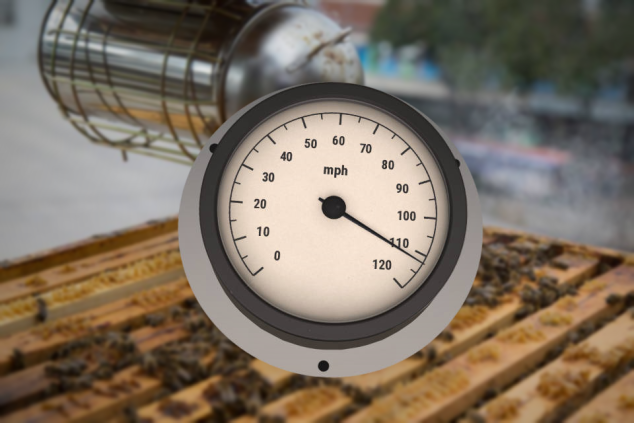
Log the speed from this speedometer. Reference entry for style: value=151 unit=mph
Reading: value=112.5 unit=mph
